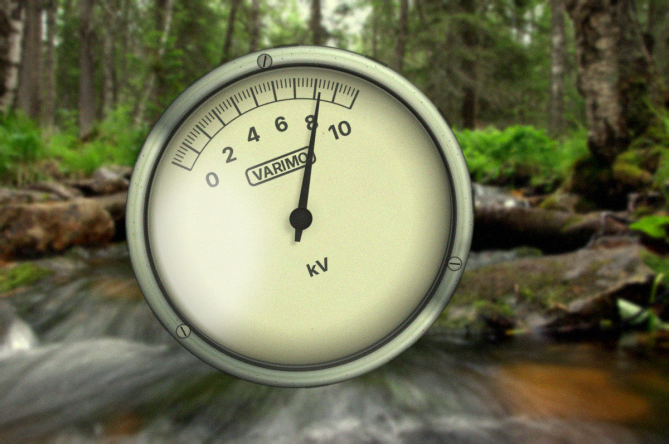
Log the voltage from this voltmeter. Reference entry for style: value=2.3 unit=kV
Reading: value=8.2 unit=kV
